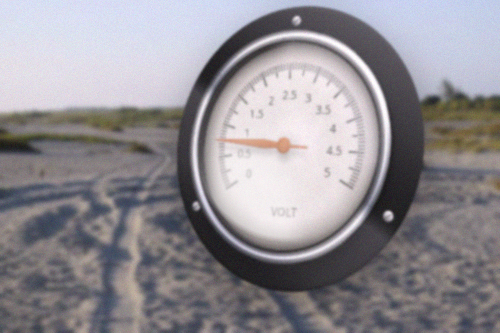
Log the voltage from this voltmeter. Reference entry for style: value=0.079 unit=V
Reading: value=0.75 unit=V
